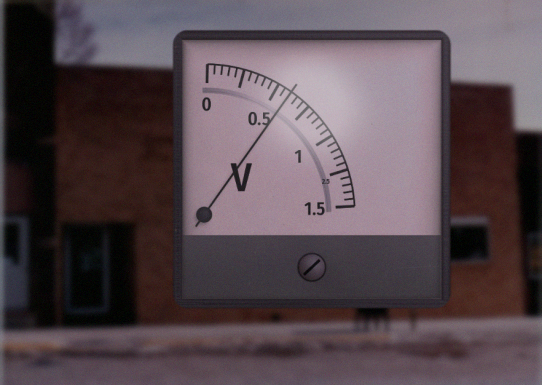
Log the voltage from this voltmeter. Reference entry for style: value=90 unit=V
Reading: value=0.6 unit=V
